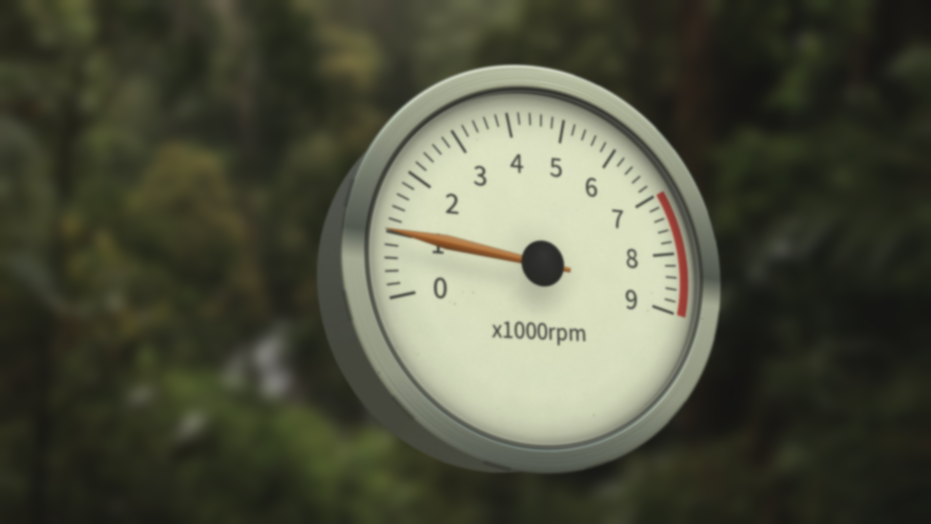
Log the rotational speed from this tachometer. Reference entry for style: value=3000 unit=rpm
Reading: value=1000 unit=rpm
